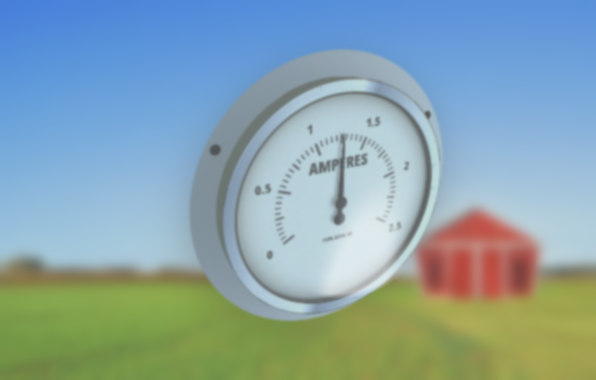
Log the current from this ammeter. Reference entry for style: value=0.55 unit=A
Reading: value=1.25 unit=A
